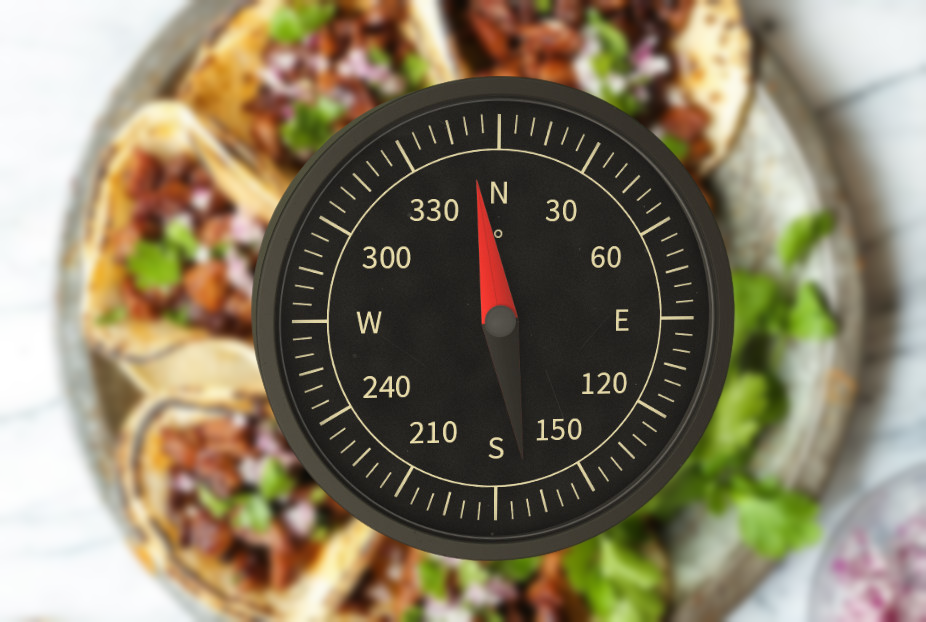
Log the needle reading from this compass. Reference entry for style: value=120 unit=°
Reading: value=350 unit=°
